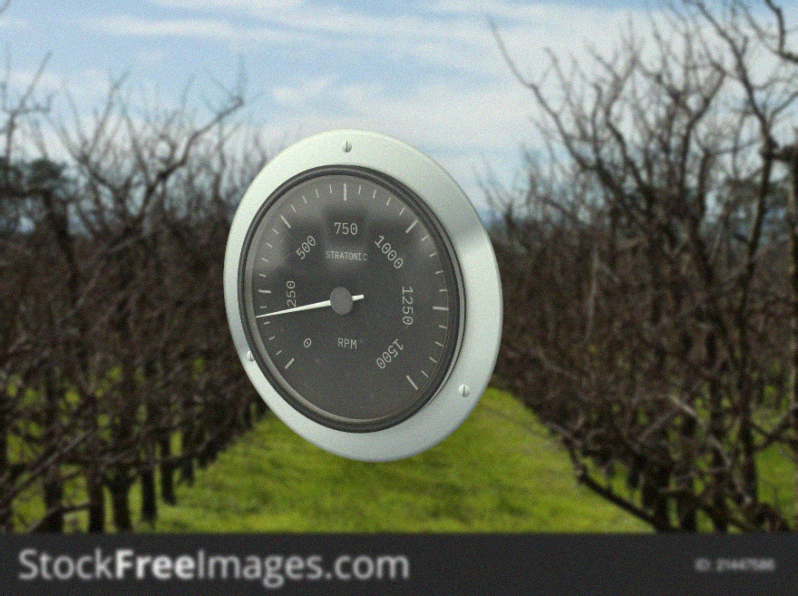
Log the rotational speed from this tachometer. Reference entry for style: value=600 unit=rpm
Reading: value=175 unit=rpm
